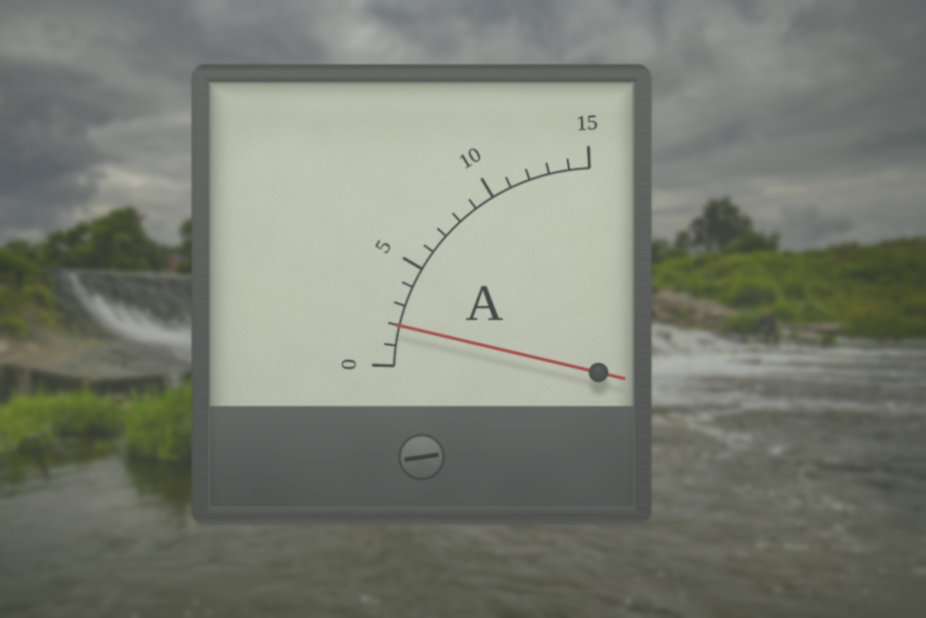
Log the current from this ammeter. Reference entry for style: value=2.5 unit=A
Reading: value=2 unit=A
